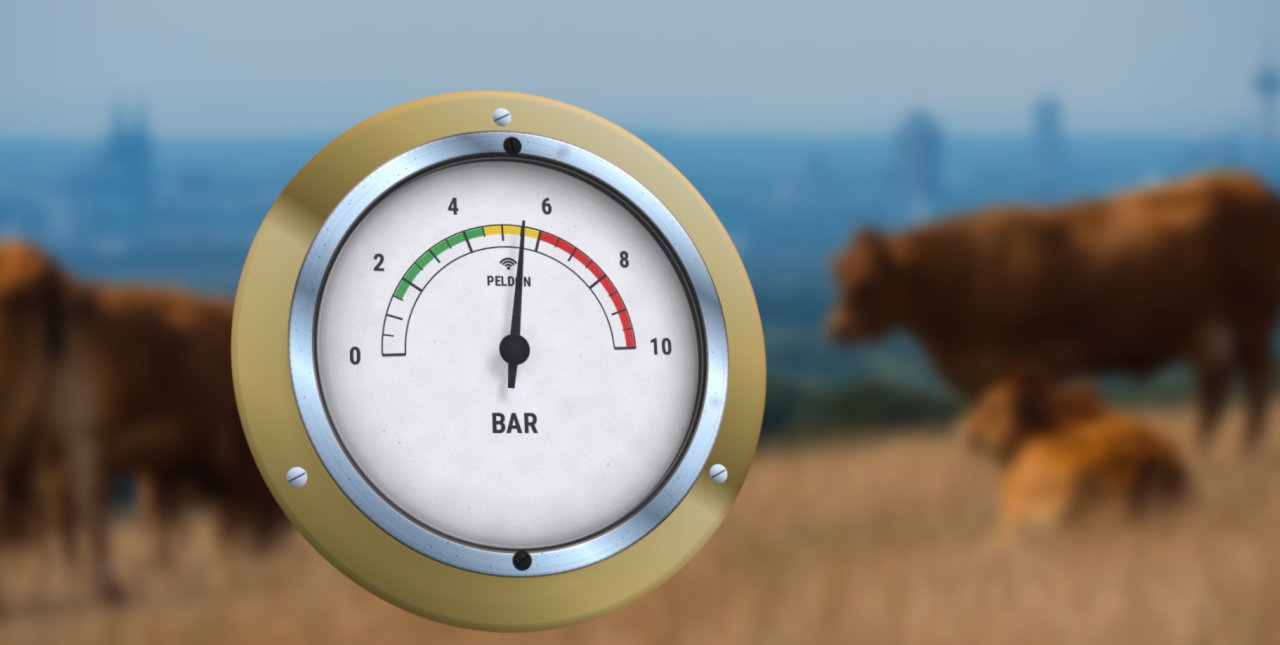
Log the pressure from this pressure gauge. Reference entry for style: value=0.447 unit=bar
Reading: value=5.5 unit=bar
